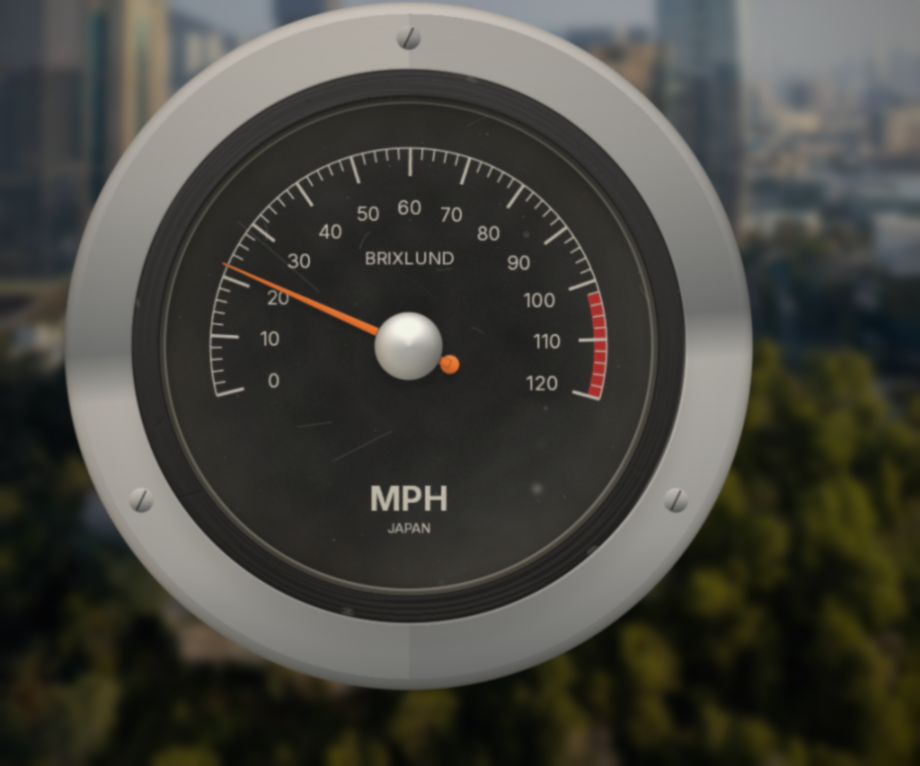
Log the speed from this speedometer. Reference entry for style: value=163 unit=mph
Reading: value=22 unit=mph
